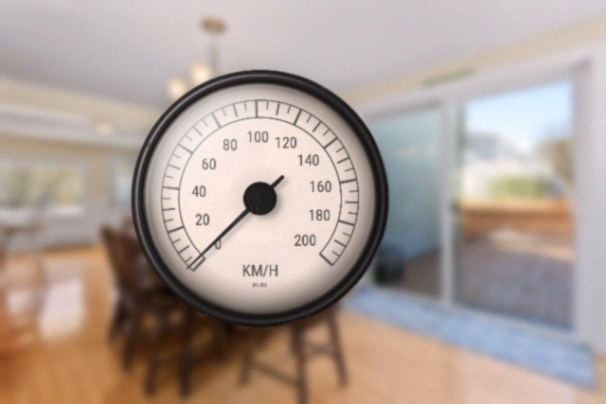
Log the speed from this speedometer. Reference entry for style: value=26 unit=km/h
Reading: value=2.5 unit=km/h
